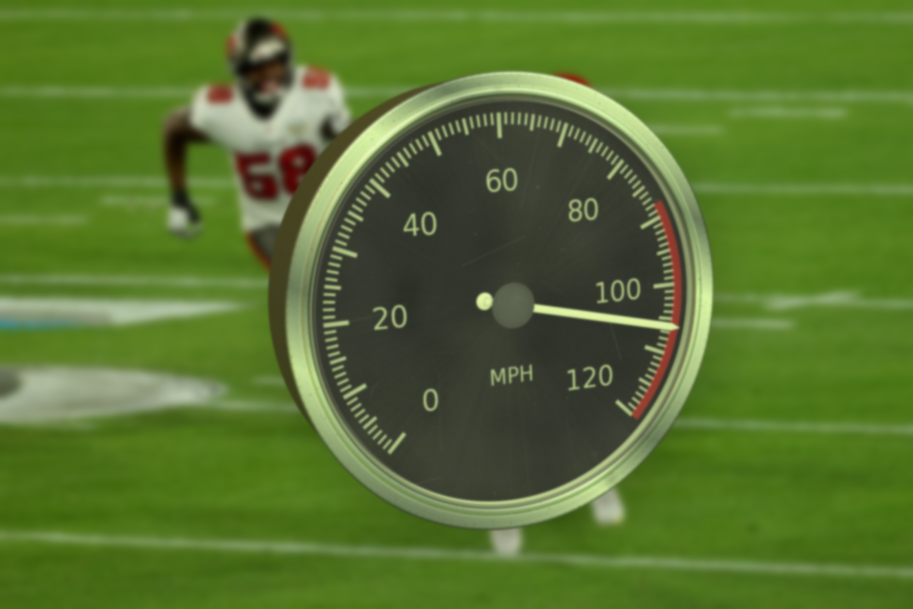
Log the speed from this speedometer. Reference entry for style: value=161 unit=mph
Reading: value=106 unit=mph
